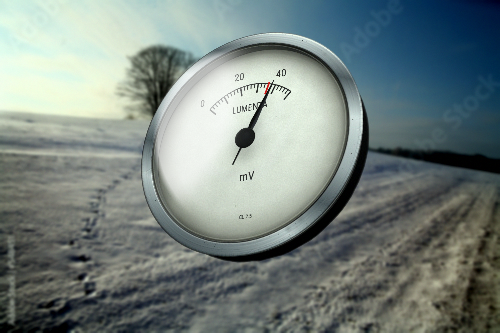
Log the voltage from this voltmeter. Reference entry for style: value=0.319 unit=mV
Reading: value=40 unit=mV
